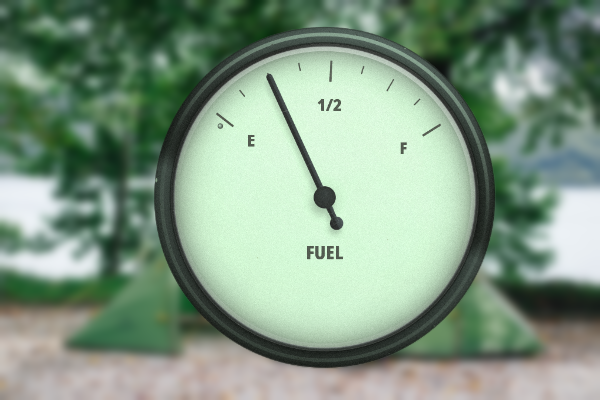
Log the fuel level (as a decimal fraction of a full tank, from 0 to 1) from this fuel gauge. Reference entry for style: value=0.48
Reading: value=0.25
